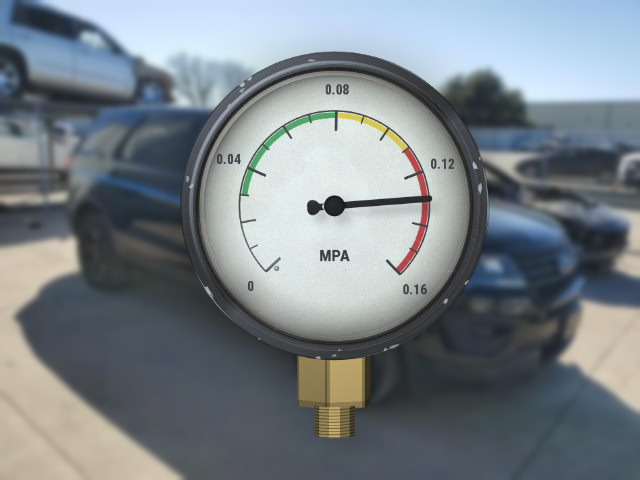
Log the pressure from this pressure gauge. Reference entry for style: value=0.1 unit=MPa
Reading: value=0.13 unit=MPa
